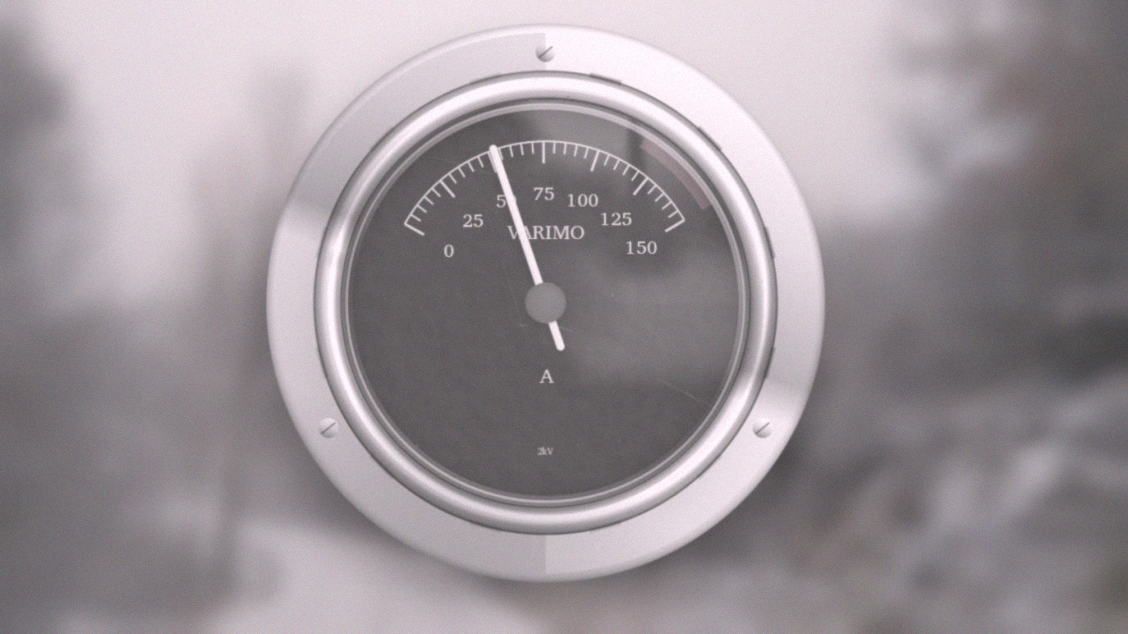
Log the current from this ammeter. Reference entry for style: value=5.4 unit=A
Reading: value=52.5 unit=A
